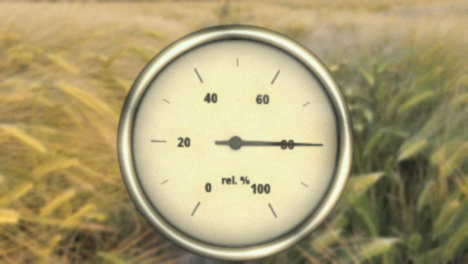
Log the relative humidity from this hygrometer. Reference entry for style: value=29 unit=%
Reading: value=80 unit=%
